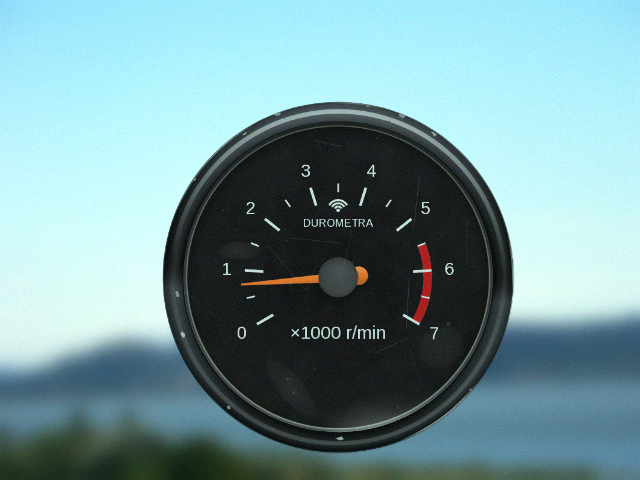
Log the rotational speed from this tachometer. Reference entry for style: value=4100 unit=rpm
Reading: value=750 unit=rpm
